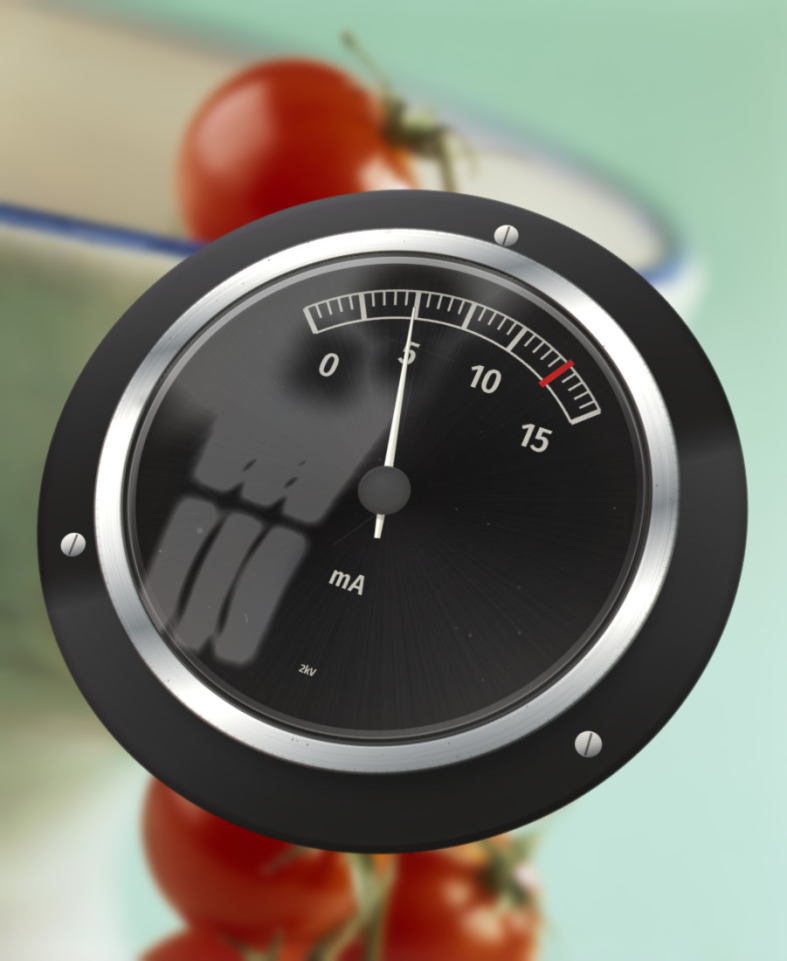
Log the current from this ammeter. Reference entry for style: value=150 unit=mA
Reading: value=5 unit=mA
